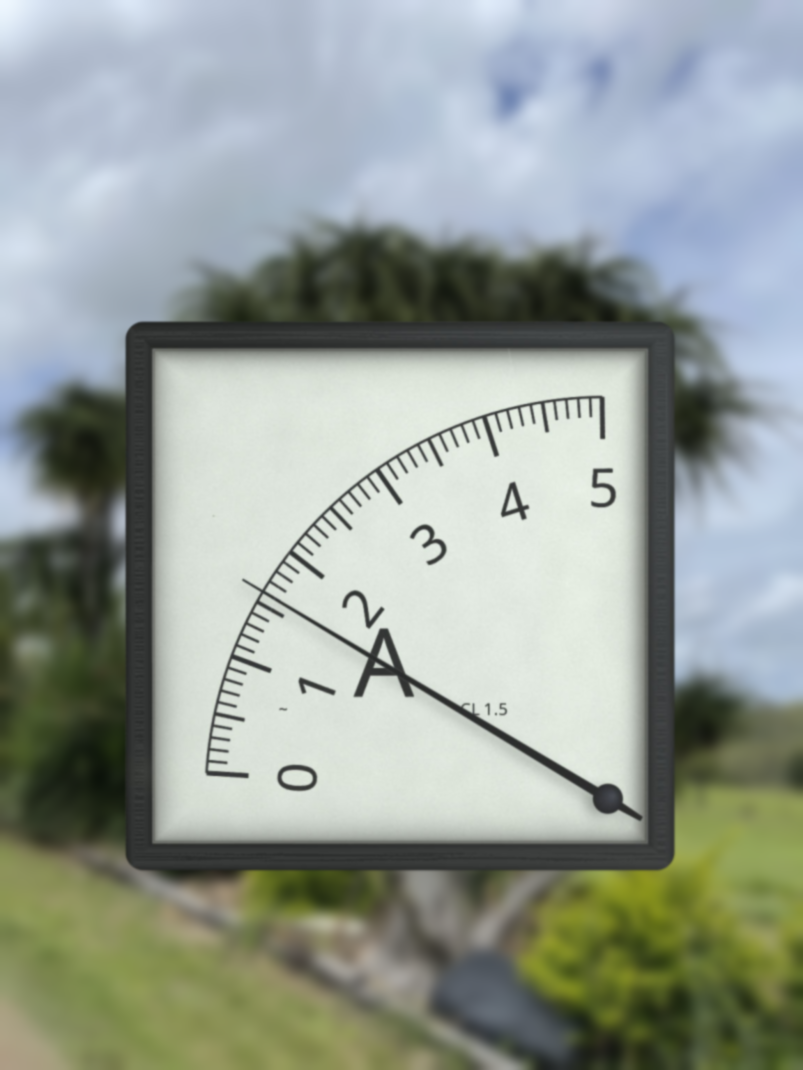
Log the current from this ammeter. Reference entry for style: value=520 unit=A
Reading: value=1.6 unit=A
